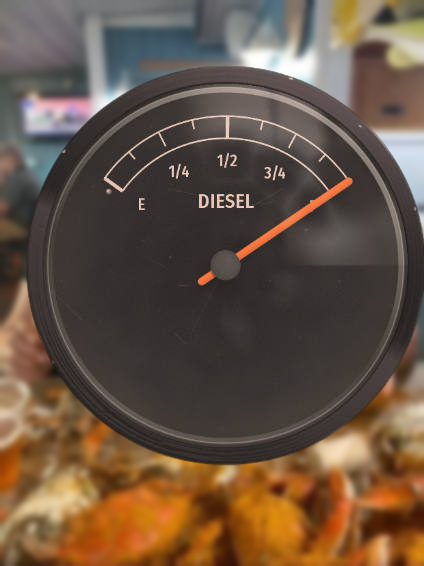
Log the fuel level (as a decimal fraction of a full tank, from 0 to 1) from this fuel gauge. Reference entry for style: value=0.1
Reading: value=1
